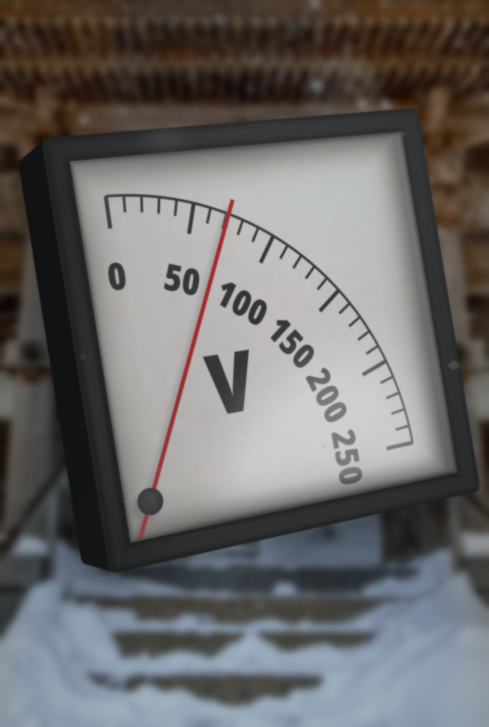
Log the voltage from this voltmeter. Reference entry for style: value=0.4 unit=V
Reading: value=70 unit=V
